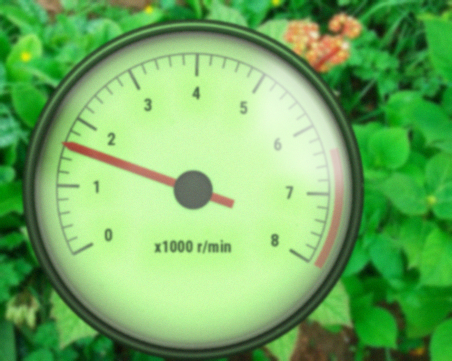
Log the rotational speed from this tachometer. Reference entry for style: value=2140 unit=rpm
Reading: value=1600 unit=rpm
